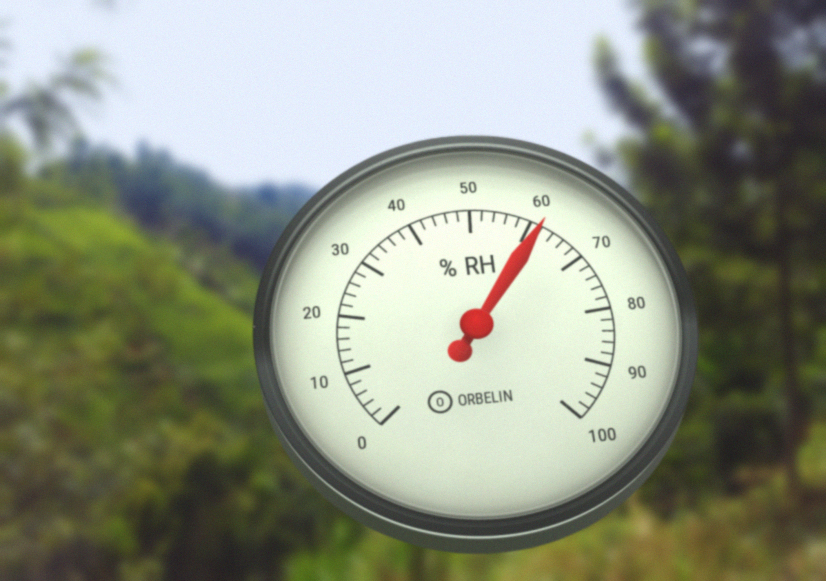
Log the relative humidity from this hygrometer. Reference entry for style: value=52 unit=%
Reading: value=62 unit=%
